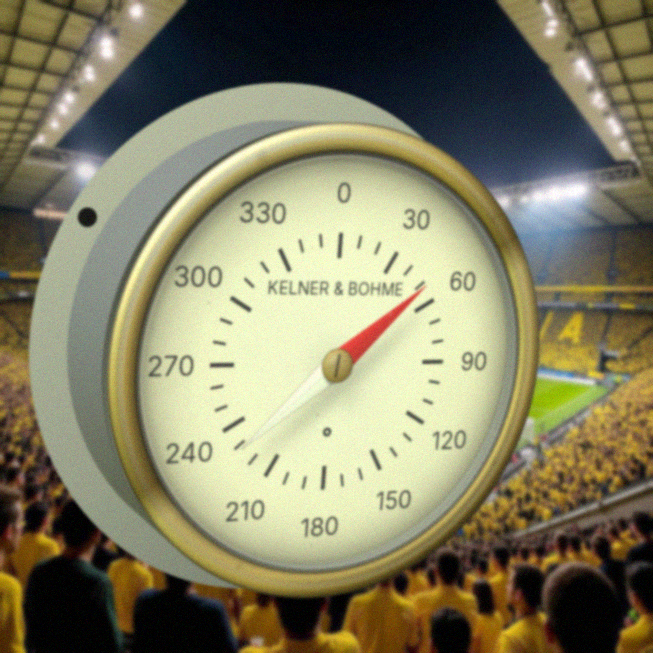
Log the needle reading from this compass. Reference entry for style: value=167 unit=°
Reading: value=50 unit=°
